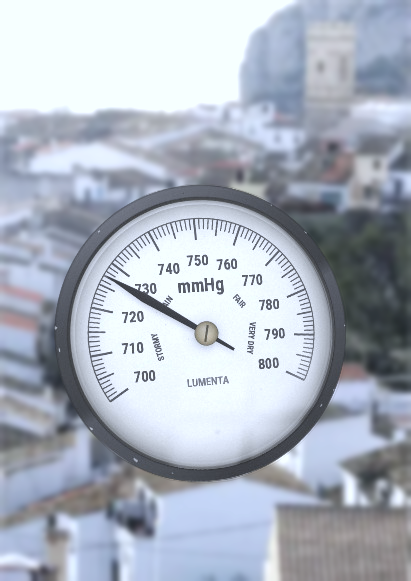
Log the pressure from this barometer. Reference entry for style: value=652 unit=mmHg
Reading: value=727 unit=mmHg
